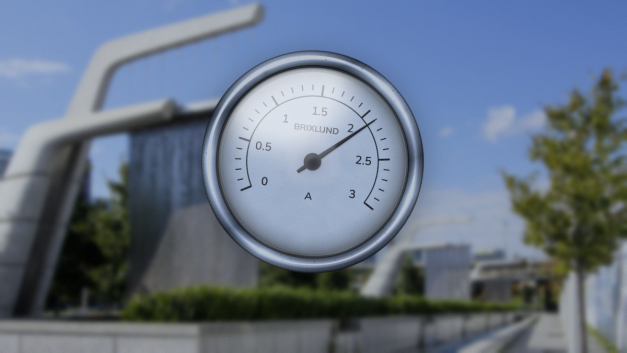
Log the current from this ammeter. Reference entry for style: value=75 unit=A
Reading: value=2.1 unit=A
